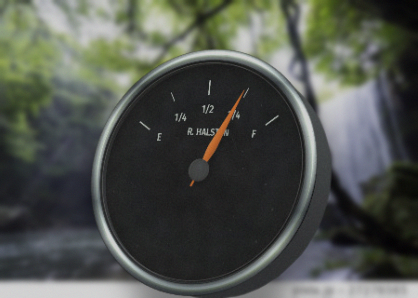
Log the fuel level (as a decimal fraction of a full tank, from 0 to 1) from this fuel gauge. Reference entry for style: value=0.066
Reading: value=0.75
